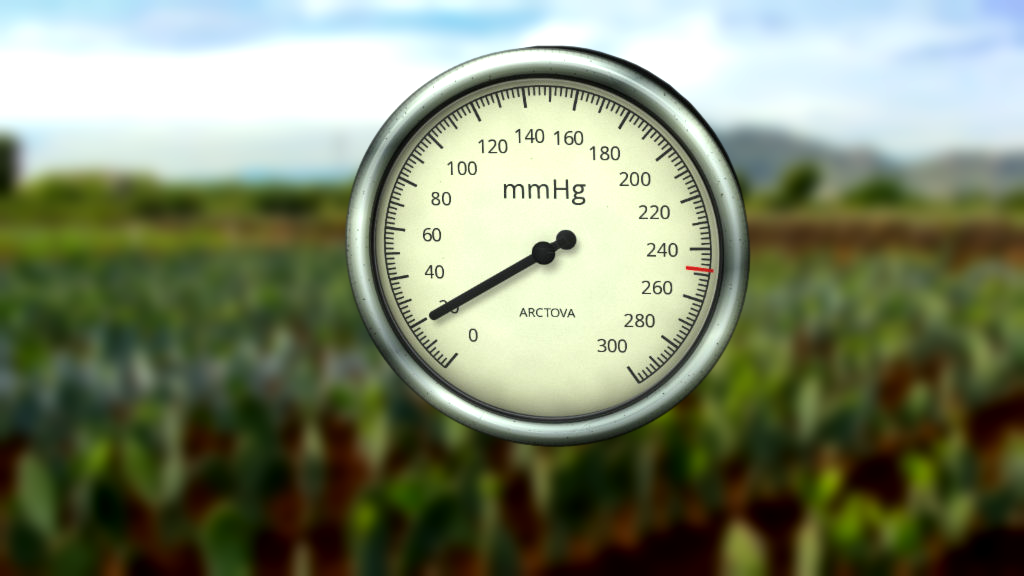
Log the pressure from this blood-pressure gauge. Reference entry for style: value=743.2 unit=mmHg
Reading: value=20 unit=mmHg
